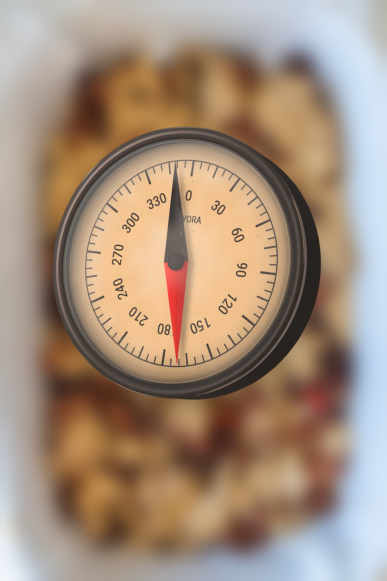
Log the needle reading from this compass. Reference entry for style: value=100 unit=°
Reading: value=170 unit=°
